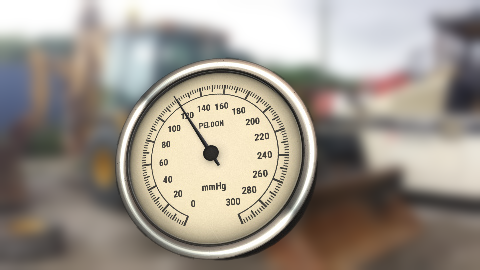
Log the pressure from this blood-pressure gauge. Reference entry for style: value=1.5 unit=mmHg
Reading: value=120 unit=mmHg
